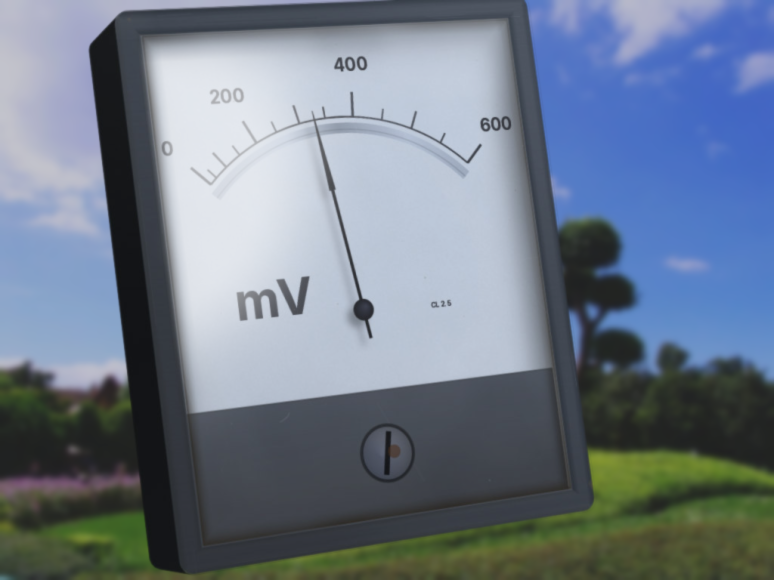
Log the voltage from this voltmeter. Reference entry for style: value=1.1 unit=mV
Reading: value=325 unit=mV
